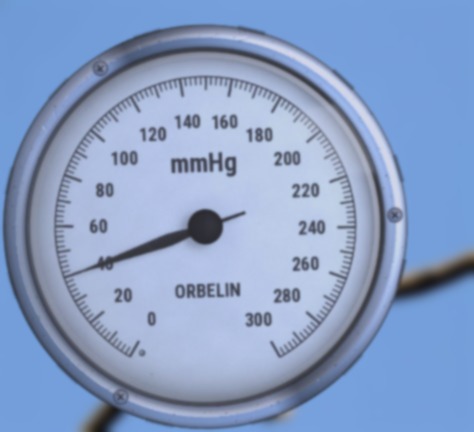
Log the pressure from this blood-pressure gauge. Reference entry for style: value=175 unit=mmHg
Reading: value=40 unit=mmHg
